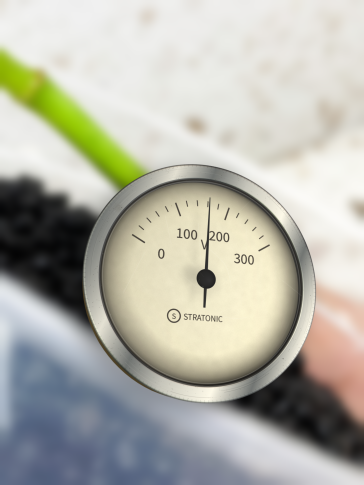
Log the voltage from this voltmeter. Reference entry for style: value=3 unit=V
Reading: value=160 unit=V
